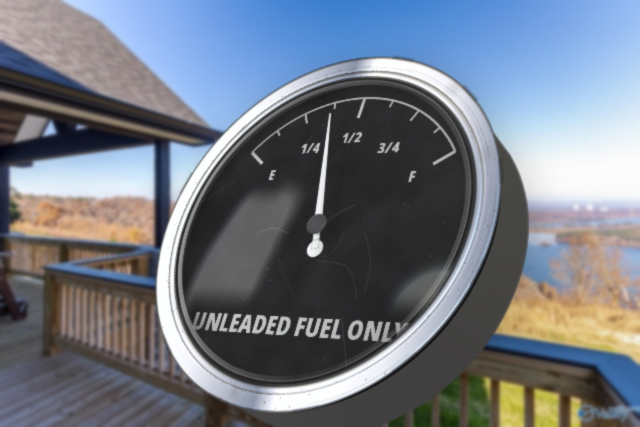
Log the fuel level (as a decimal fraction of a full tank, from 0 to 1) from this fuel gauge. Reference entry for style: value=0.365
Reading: value=0.375
